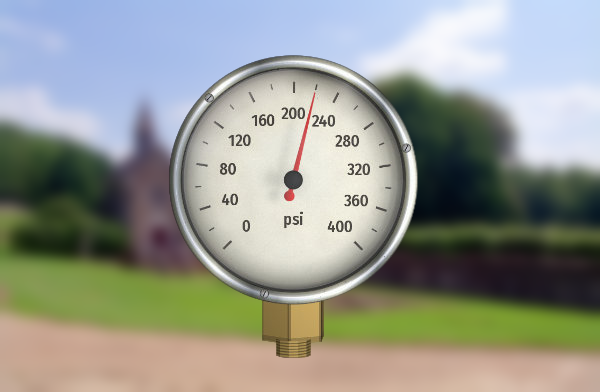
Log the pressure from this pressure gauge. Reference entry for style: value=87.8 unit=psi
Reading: value=220 unit=psi
